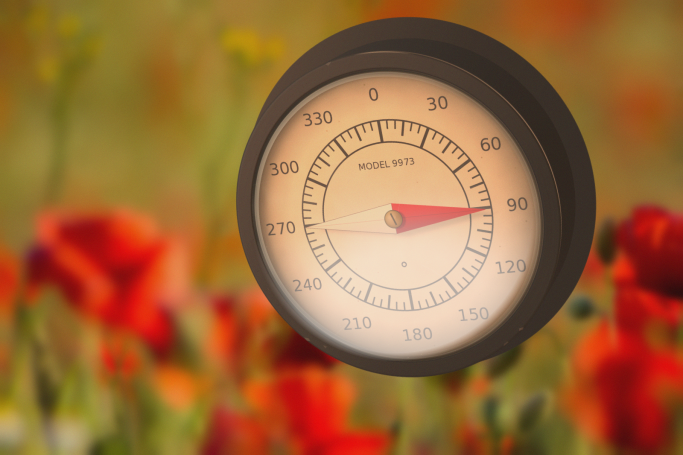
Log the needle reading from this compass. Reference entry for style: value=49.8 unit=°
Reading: value=90 unit=°
